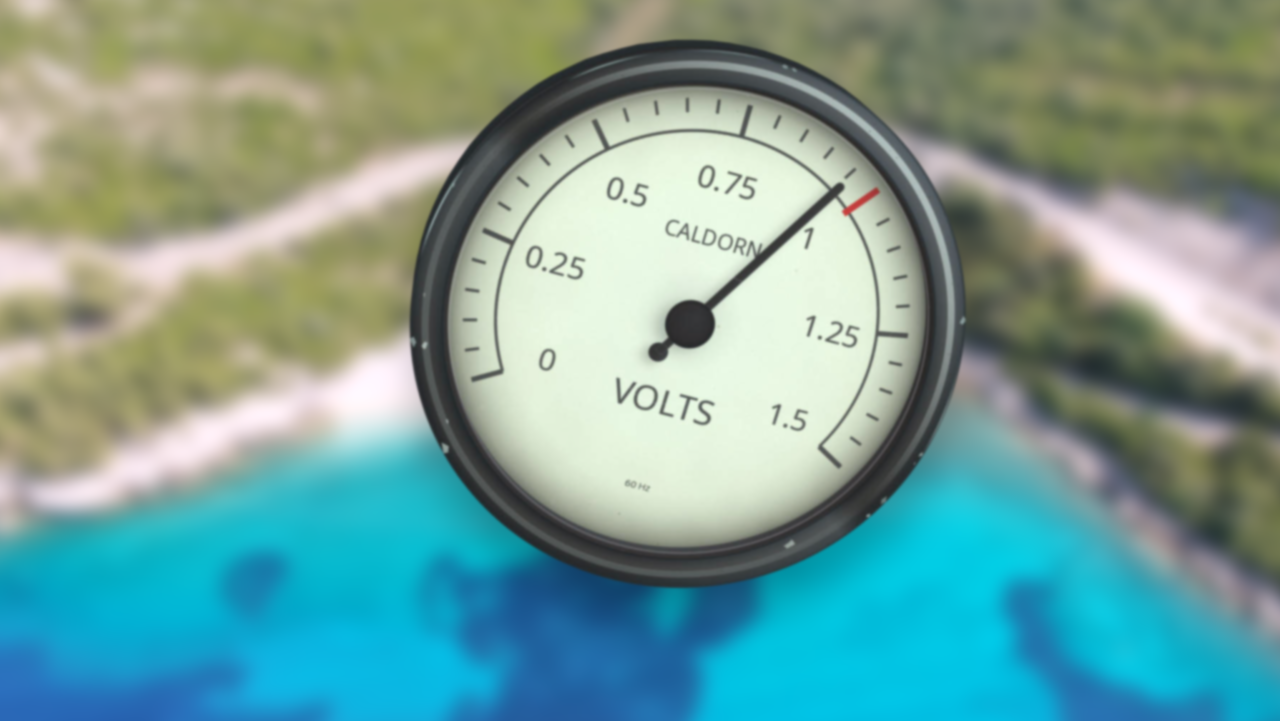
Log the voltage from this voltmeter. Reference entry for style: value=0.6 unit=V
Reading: value=0.95 unit=V
